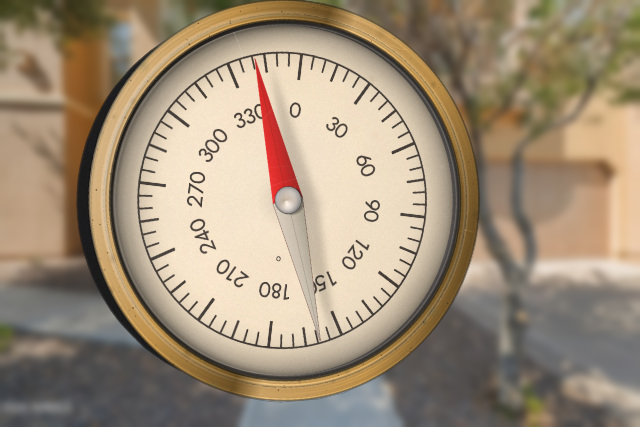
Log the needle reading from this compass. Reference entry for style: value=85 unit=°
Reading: value=340 unit=°
